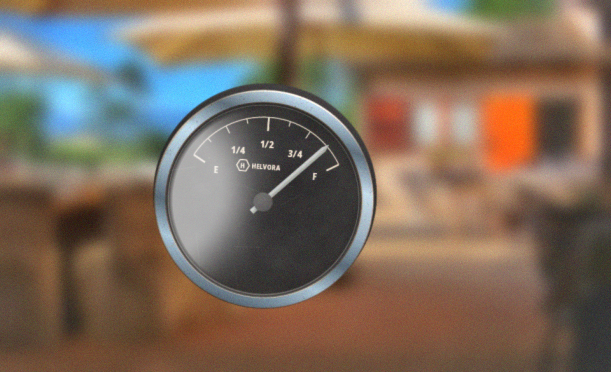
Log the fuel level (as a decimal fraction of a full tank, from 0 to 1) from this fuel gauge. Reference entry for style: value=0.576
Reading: value=0.875
